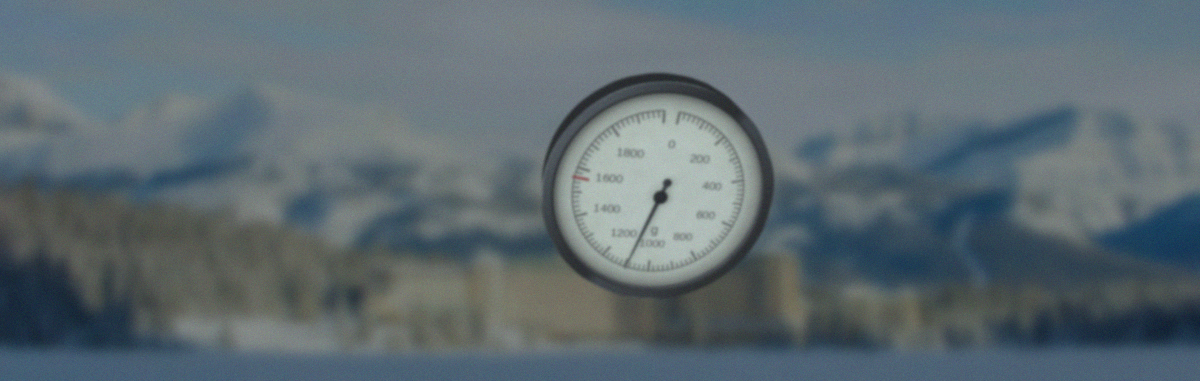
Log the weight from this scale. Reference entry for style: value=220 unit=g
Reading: value=1100 unit=g
